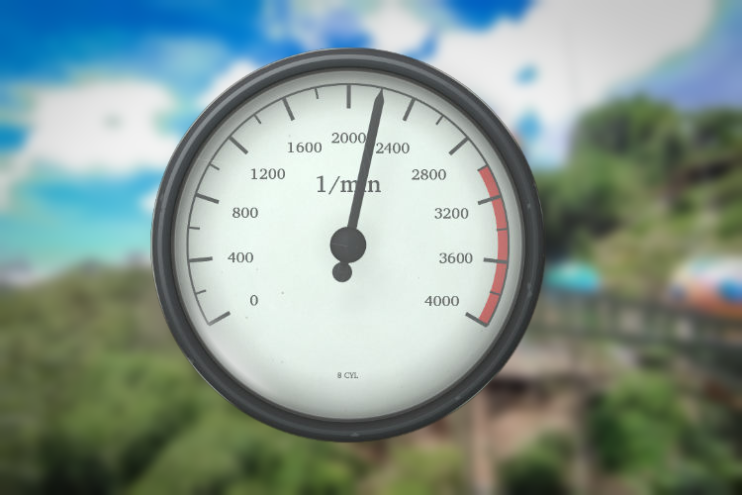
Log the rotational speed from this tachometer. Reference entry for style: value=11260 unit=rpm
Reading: value=2200 unit=rpm
